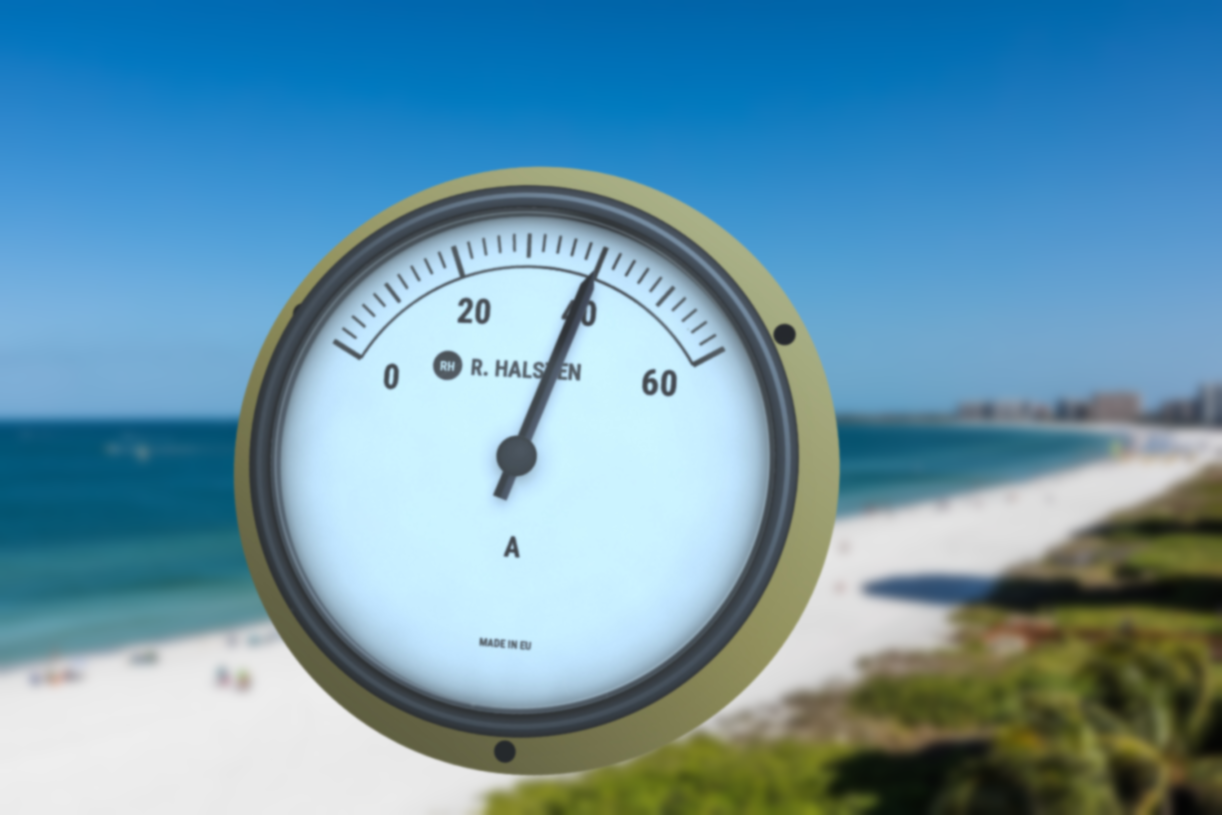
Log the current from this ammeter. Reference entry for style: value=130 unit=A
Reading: value=40 unit=A
